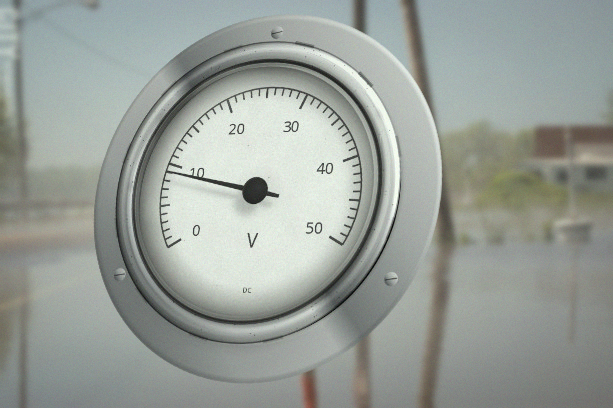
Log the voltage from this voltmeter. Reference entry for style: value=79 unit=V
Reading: value=9 unit=V
